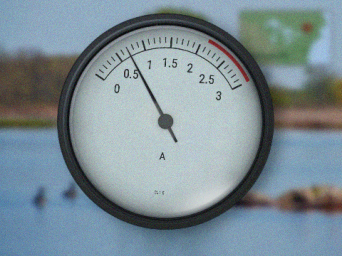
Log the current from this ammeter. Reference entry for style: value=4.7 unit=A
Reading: value=0.7 unit=A
